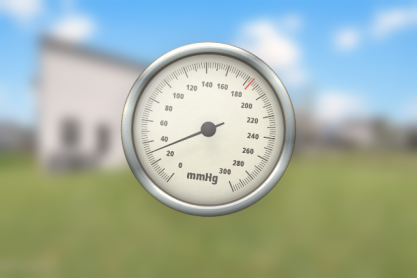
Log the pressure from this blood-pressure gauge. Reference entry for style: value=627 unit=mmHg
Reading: value=30 unit=mmHg
